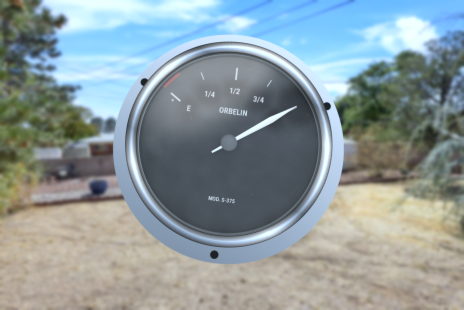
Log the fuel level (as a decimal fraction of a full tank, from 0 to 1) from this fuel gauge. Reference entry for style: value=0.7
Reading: value=1
